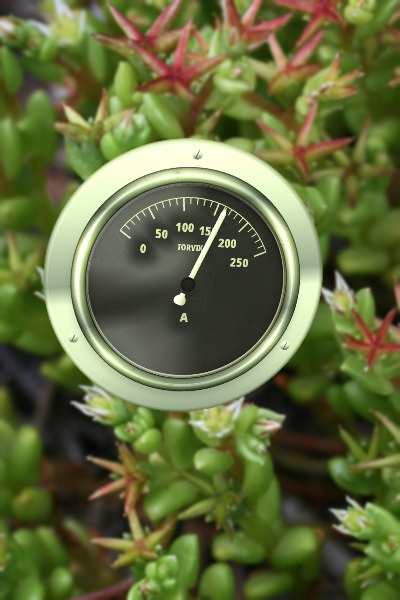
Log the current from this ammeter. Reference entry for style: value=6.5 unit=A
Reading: value=160 unit=A
